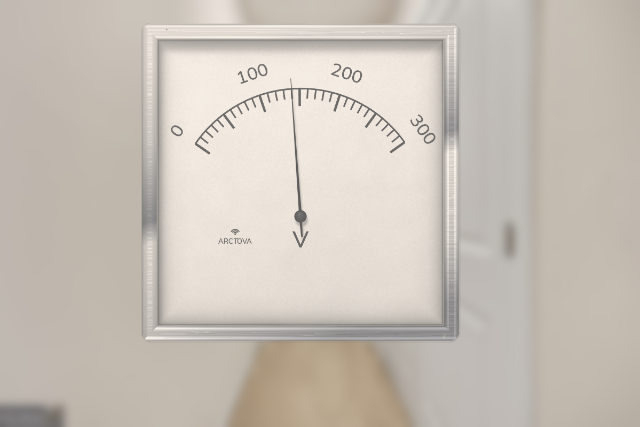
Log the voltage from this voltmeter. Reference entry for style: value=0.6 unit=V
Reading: value=140 unit=V
